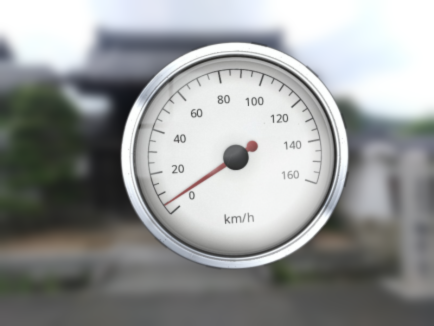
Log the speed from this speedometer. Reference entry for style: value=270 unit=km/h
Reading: value=5 unit=km/h
